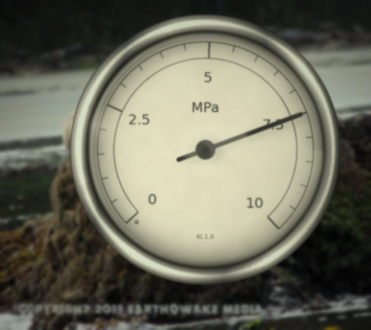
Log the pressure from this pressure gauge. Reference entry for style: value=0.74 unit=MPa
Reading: value=7.5 unit=MPa
